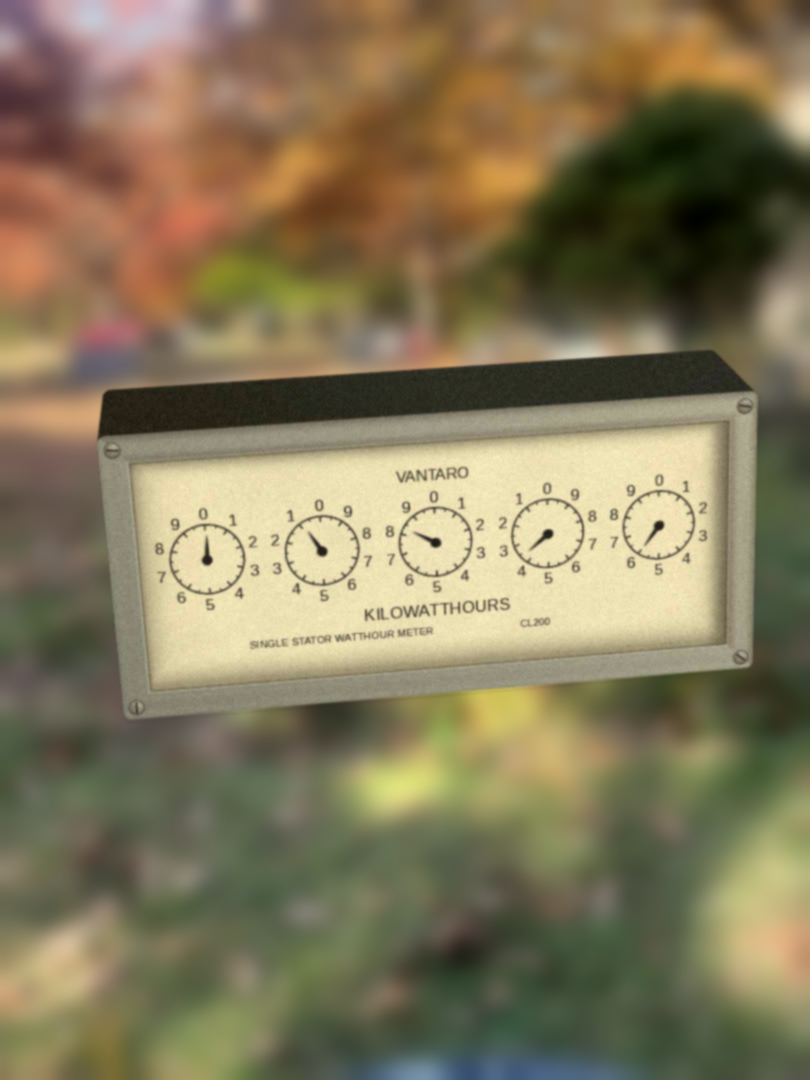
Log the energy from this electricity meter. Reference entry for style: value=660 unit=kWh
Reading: value=836 unit=kWh
